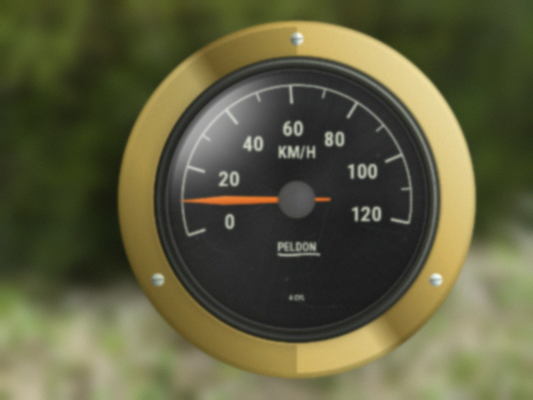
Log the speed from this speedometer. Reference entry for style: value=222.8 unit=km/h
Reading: value=10 unit=km/h
